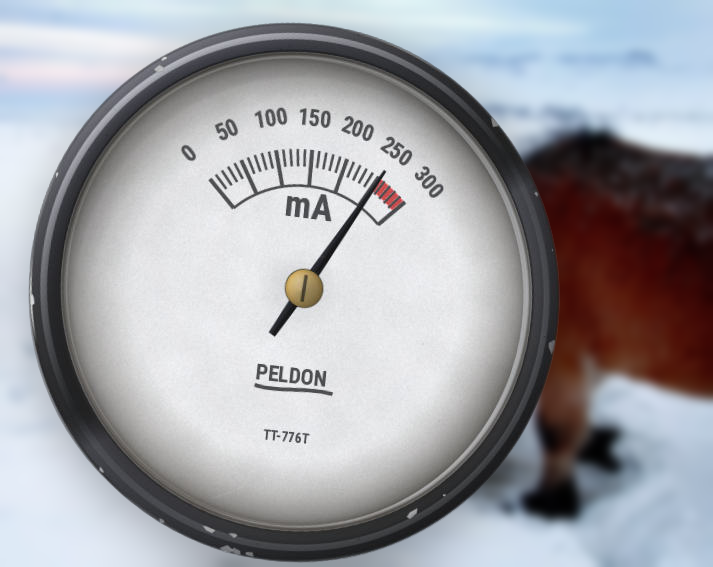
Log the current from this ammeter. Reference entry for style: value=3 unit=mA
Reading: value=250 unit=mA
